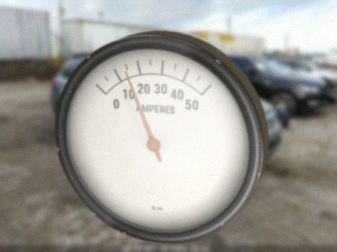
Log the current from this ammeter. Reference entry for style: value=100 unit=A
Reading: value=15 unit=A
